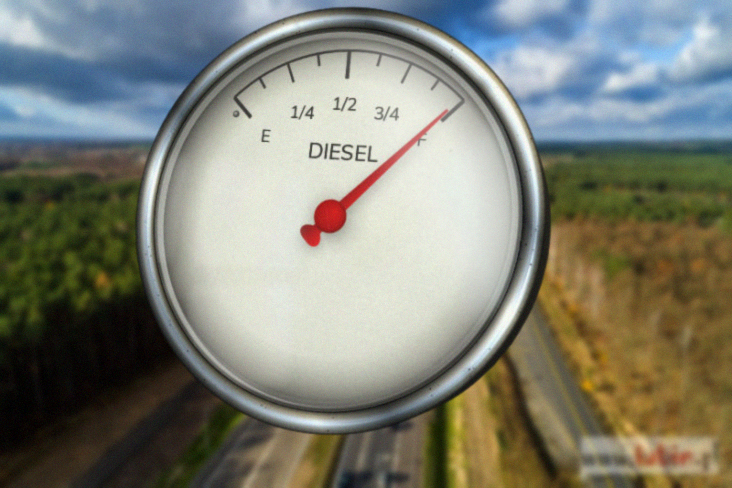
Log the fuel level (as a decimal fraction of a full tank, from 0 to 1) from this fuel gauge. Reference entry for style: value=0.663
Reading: value=1
